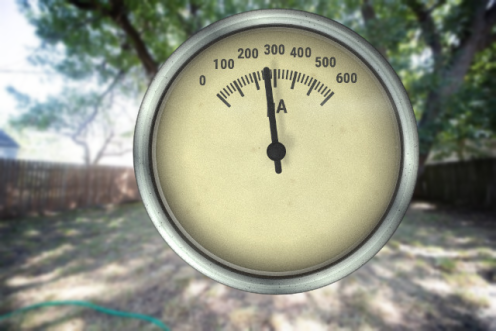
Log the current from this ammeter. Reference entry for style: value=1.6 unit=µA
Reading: value=260 unit=µA
